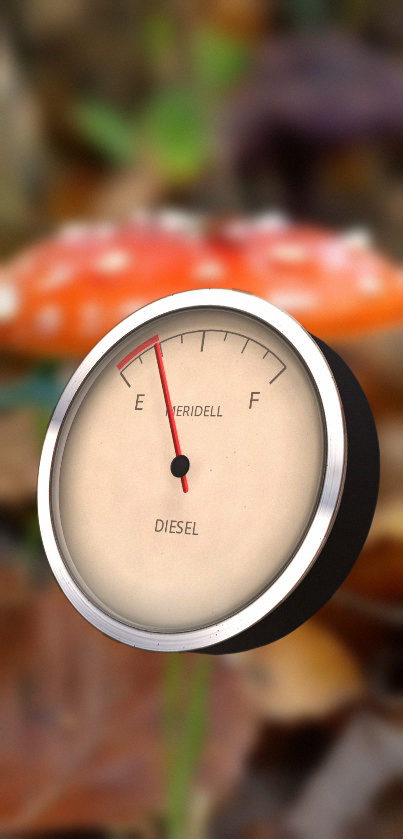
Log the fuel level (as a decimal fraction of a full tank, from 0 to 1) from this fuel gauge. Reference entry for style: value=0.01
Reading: value=0.25
